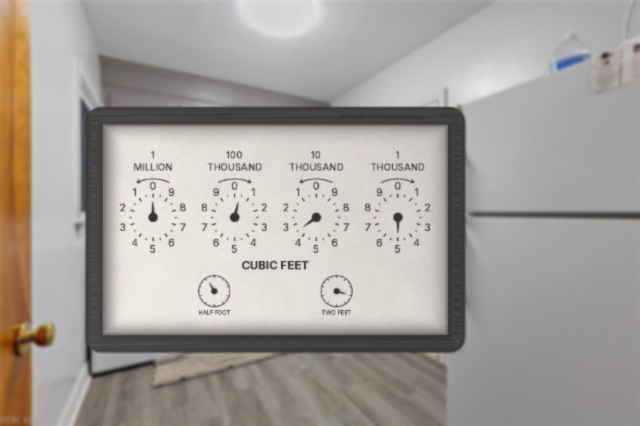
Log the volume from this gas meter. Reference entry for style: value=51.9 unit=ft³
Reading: value=3500 unit=ft³
